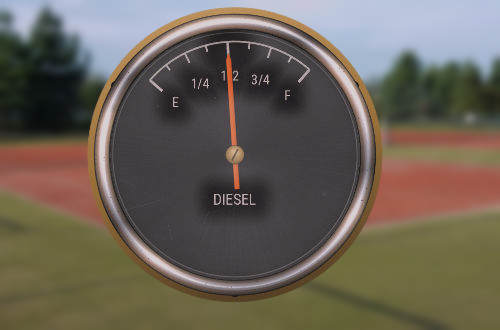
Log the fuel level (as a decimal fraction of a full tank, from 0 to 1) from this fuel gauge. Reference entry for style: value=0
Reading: value=0.5
